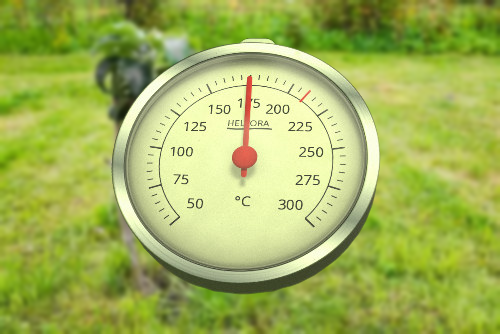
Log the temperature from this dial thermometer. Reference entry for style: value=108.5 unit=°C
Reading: value=175 unit=°C
